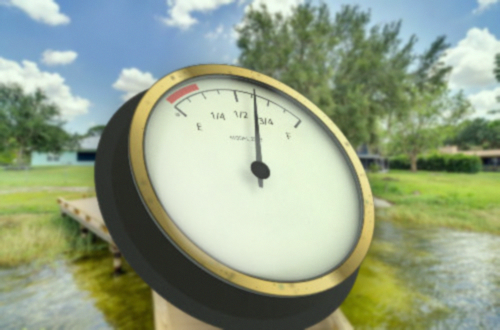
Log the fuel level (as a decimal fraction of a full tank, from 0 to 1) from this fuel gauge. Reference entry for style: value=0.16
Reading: value=0.625
